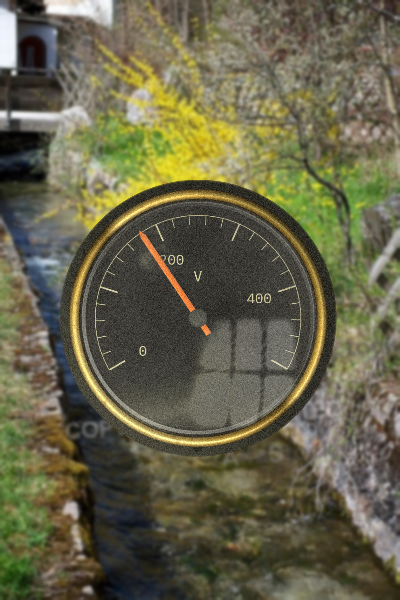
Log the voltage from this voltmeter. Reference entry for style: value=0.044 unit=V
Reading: value=180 unit=V
